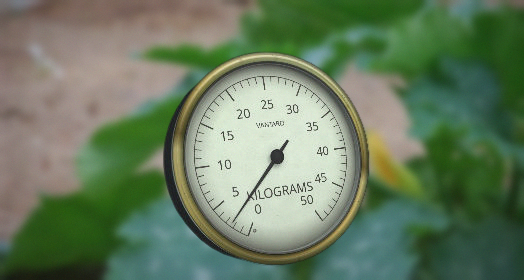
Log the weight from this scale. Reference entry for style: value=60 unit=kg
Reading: value=2.5 unit=kg
